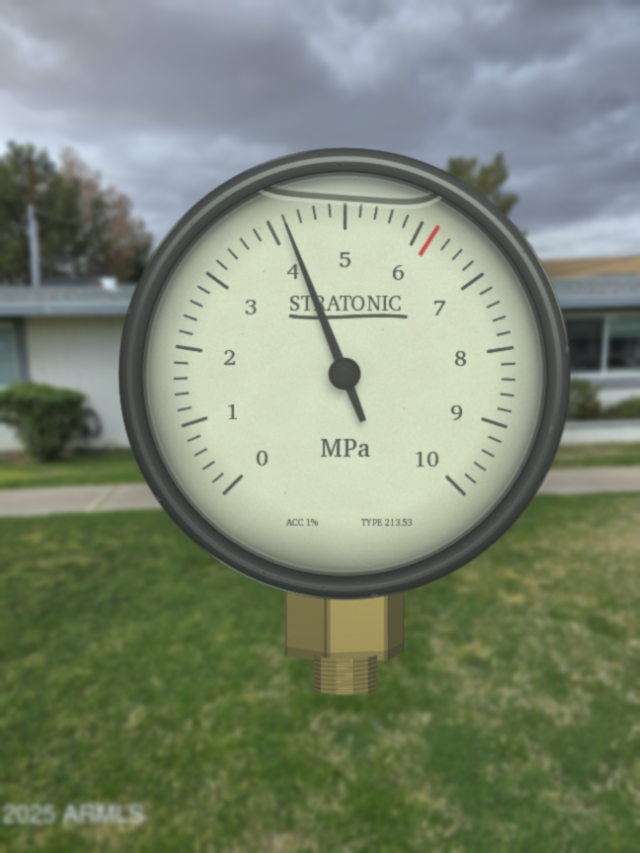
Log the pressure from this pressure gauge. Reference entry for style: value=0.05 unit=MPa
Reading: value=4.2 unit=MPa
